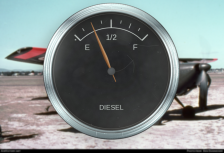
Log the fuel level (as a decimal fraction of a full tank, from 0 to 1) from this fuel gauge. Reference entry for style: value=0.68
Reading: value=0.25
